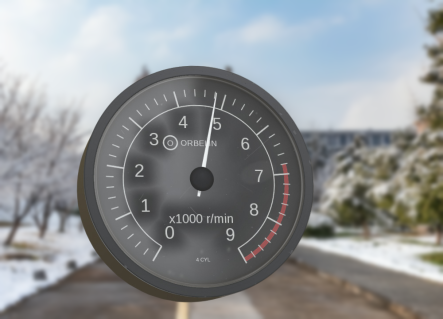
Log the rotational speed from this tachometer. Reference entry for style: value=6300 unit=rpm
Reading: value=4800 unit=rpm
